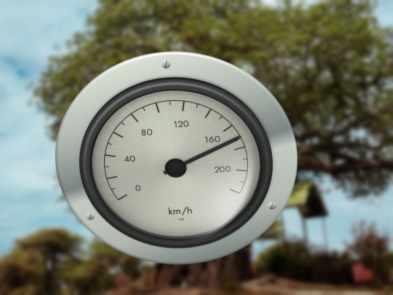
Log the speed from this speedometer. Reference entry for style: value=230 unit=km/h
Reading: value=170 unit=km/h
